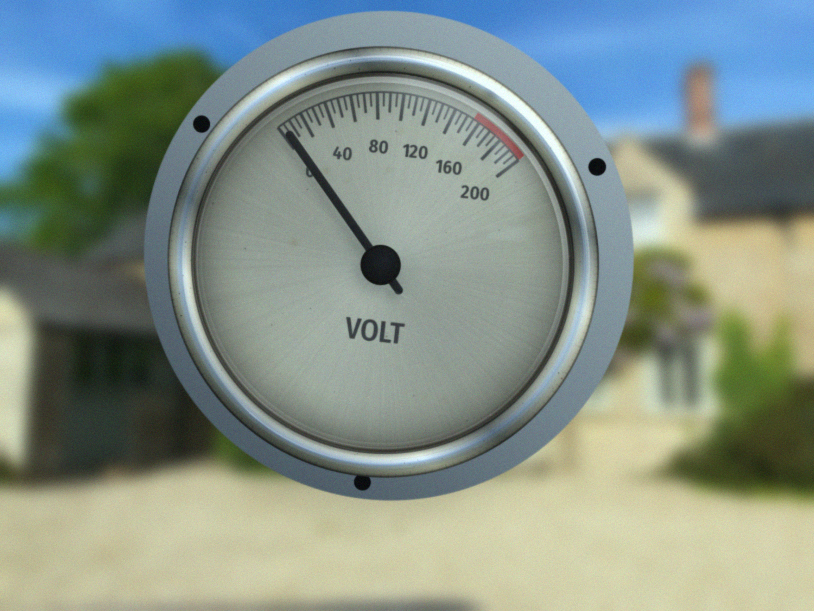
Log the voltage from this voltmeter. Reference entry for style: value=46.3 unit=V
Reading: value=5 unit=V
